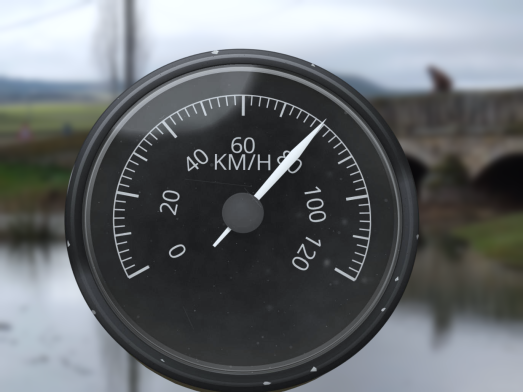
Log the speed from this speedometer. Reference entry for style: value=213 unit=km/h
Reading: value=80 unit=km/h
